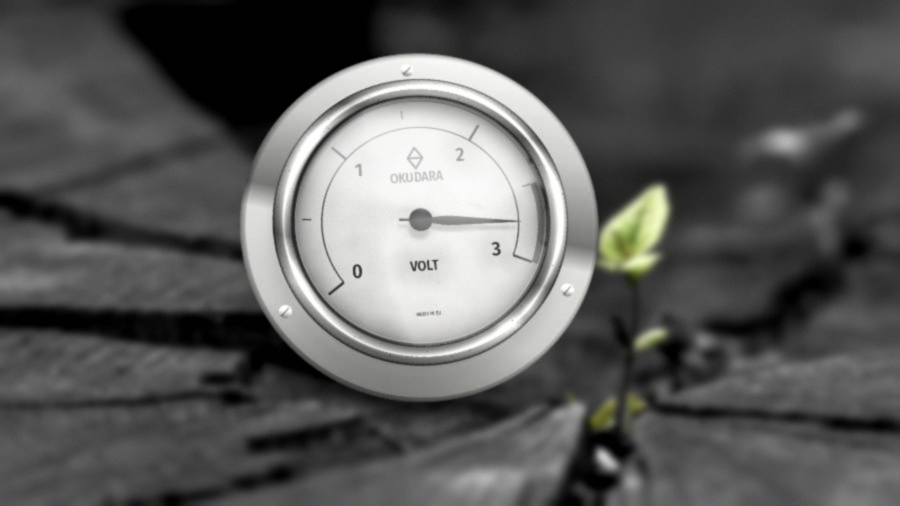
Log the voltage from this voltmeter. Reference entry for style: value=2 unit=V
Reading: value=2.75 unit=V
